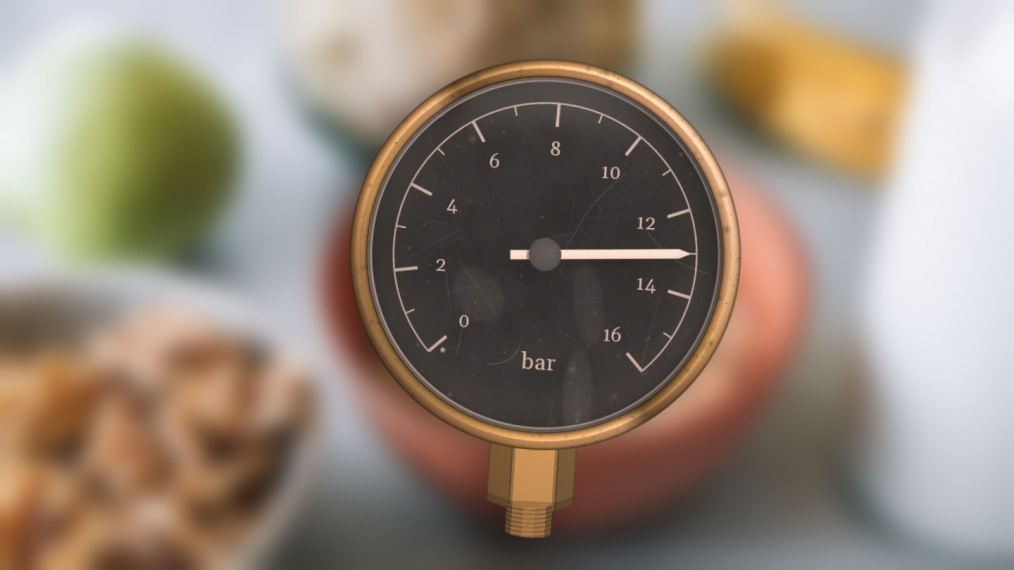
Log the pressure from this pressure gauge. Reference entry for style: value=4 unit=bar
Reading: value=13 unit=bar
